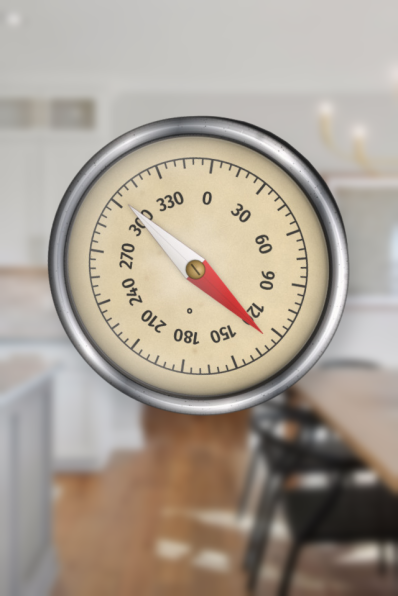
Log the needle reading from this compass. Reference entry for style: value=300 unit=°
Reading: value=125 unit=°
